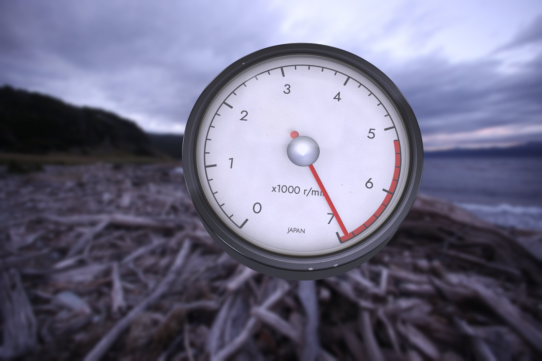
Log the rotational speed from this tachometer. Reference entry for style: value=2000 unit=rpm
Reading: value=6900 unit=rpm
